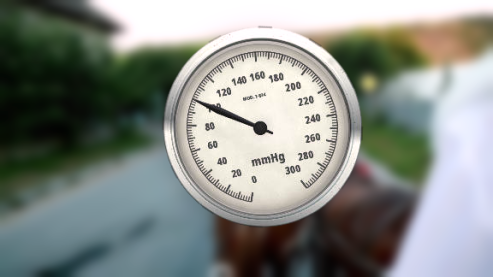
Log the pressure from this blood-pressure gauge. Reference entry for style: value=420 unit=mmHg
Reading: value=100 unit=mmHg
